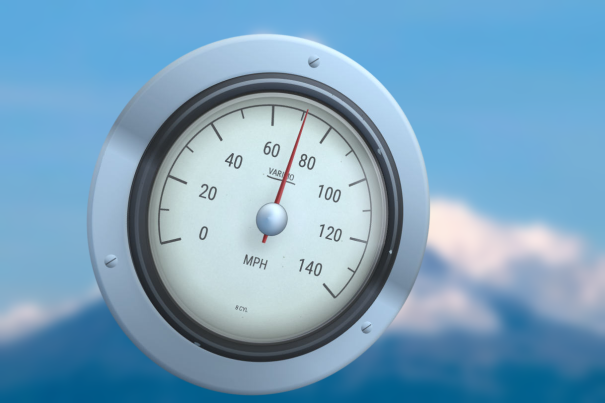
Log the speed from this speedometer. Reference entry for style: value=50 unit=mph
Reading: value=70 unit=mph
